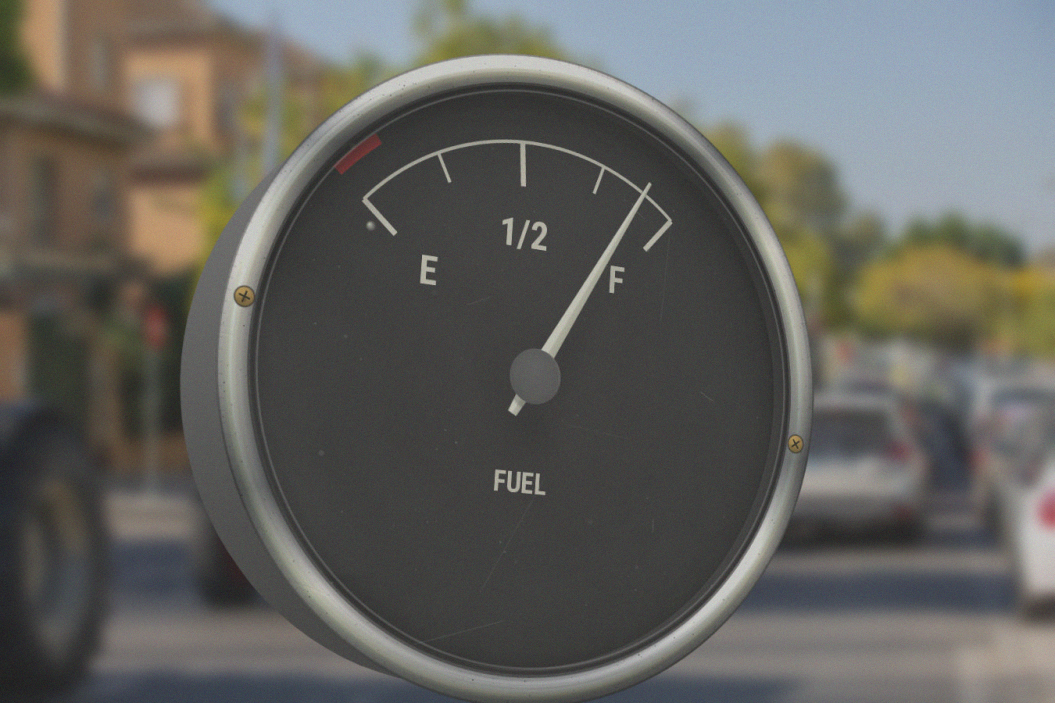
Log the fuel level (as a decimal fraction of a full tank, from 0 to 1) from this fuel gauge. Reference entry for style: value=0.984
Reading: value=0.875
